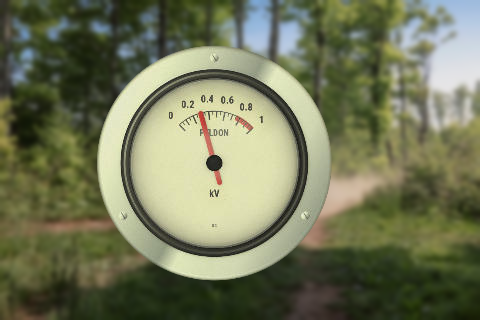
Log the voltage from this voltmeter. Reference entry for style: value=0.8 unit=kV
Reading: value=0.3 unit=kV
